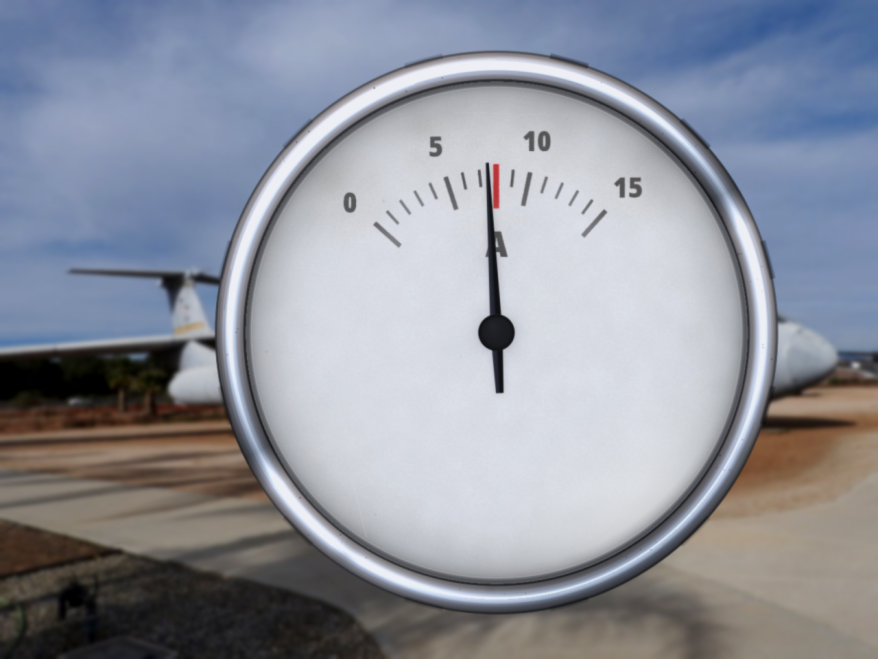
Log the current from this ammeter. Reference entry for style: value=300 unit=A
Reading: value=7.5 unit=A
